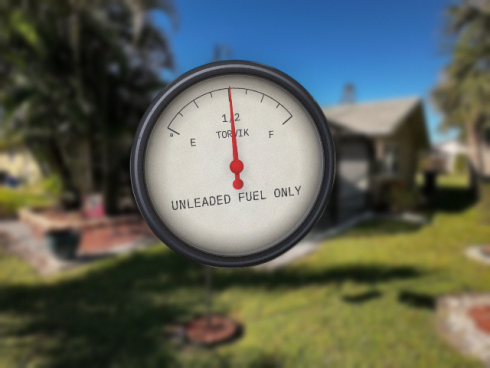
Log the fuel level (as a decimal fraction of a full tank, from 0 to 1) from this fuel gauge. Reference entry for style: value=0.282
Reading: value=0.5
